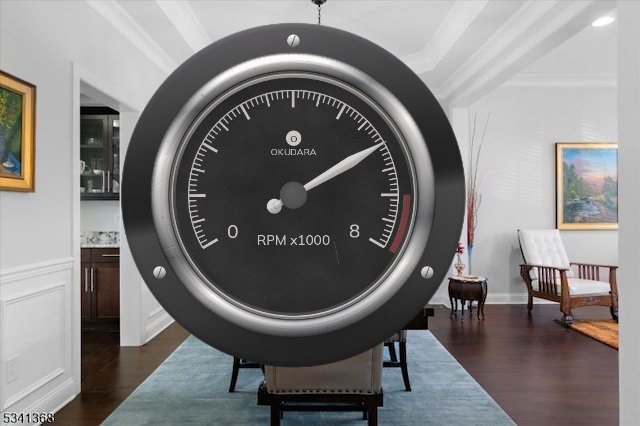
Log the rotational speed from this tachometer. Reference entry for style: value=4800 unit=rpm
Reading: value=6000 unit=rpm
